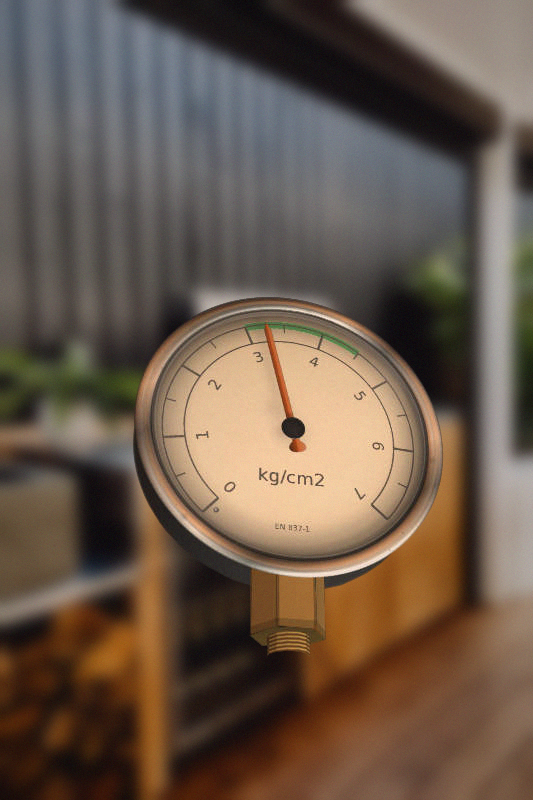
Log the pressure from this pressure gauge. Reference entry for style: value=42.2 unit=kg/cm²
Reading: value=3.25 unit=kg/cm²
